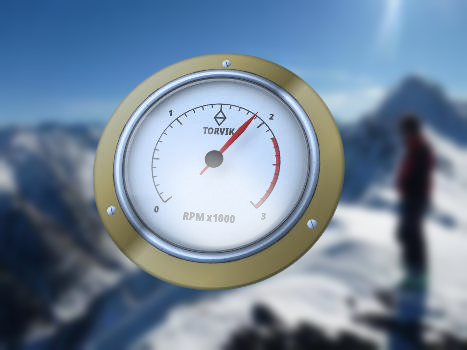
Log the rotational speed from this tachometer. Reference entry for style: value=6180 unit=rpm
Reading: value=1900 unit=rpm
